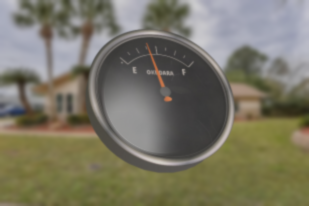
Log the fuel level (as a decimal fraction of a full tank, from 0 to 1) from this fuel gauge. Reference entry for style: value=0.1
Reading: value=0.375
